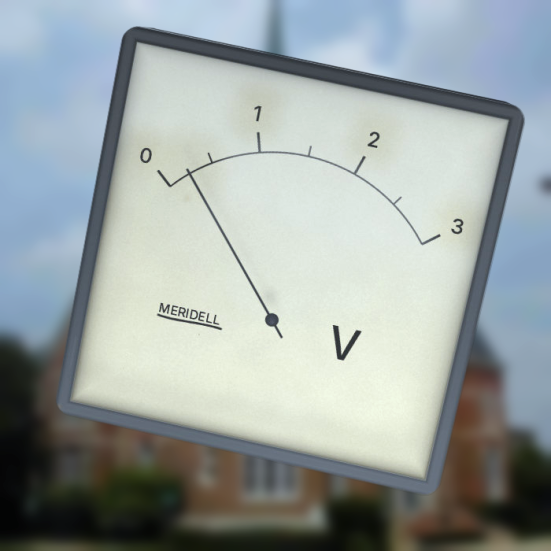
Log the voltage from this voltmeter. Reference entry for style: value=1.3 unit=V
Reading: value=0.25 unit=V
